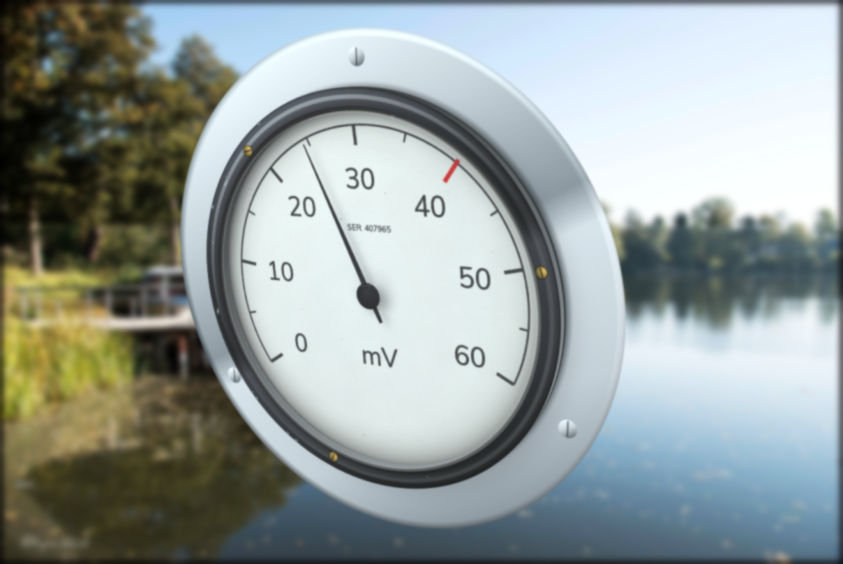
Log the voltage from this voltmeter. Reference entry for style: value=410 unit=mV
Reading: value=25 unit=mV
